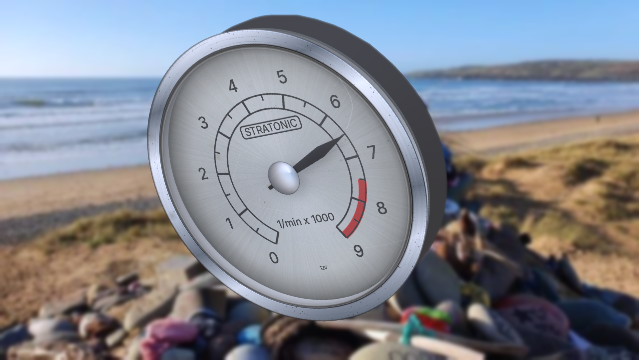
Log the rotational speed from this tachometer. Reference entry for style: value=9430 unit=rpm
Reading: value=6500 unit=rpm
